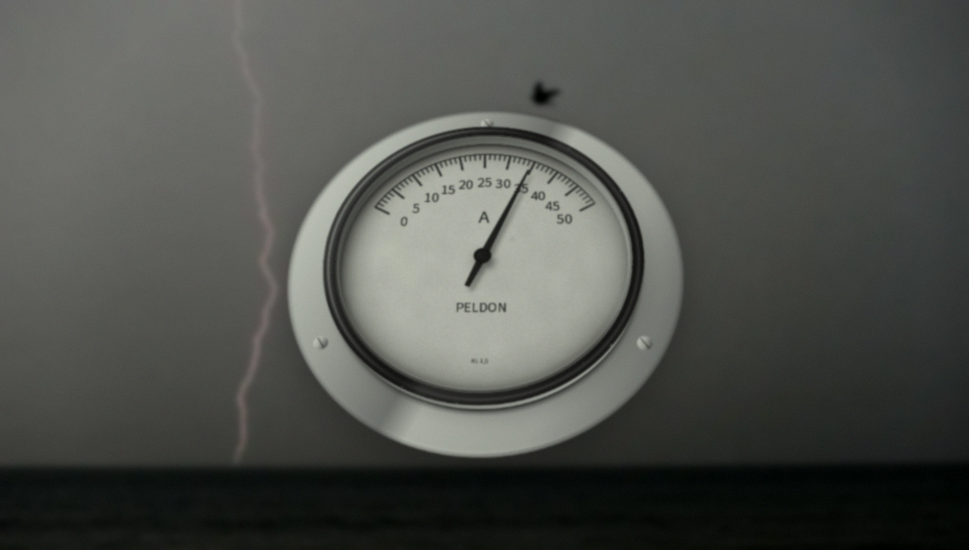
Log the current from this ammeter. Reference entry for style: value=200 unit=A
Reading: value=35 unit=A
